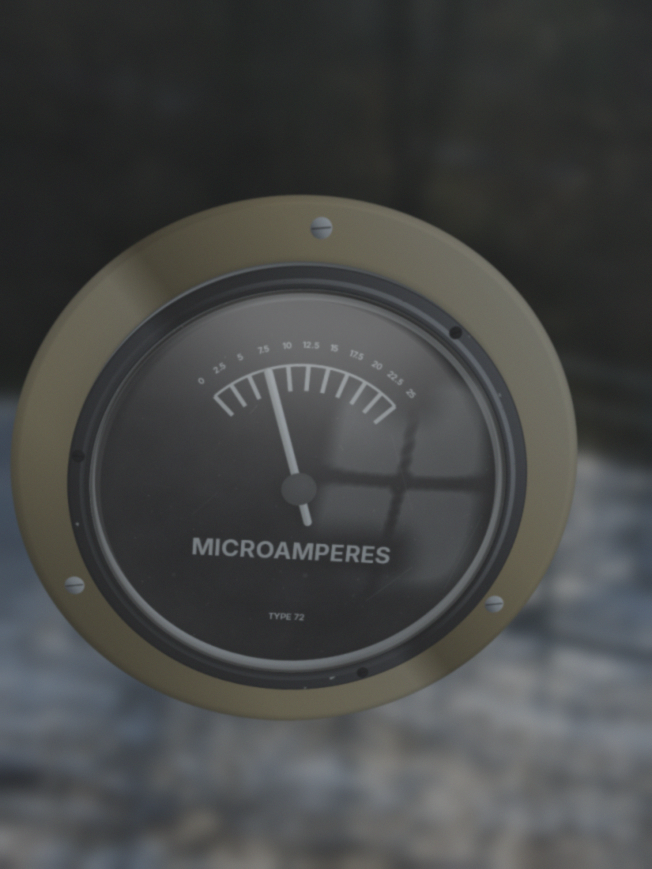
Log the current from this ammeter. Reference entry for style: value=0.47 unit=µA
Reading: value=7.5 unit=µA
